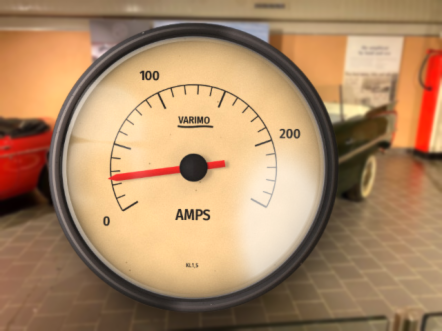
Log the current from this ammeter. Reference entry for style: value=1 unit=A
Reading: value=25 unit=A
